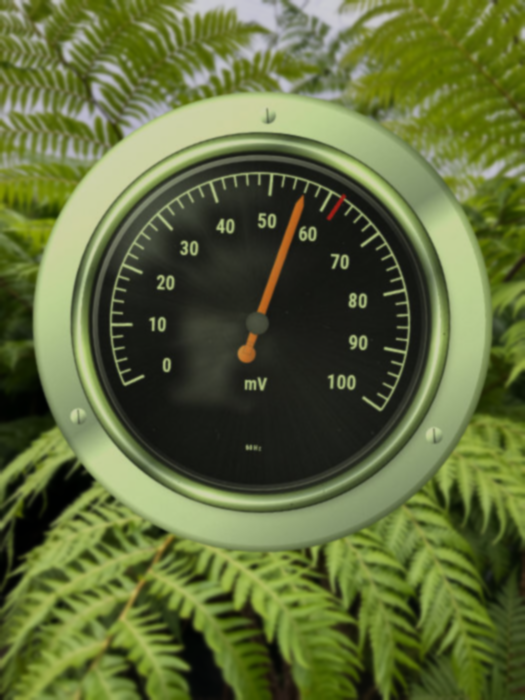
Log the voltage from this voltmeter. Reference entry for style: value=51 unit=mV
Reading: value=56 unit=mV
